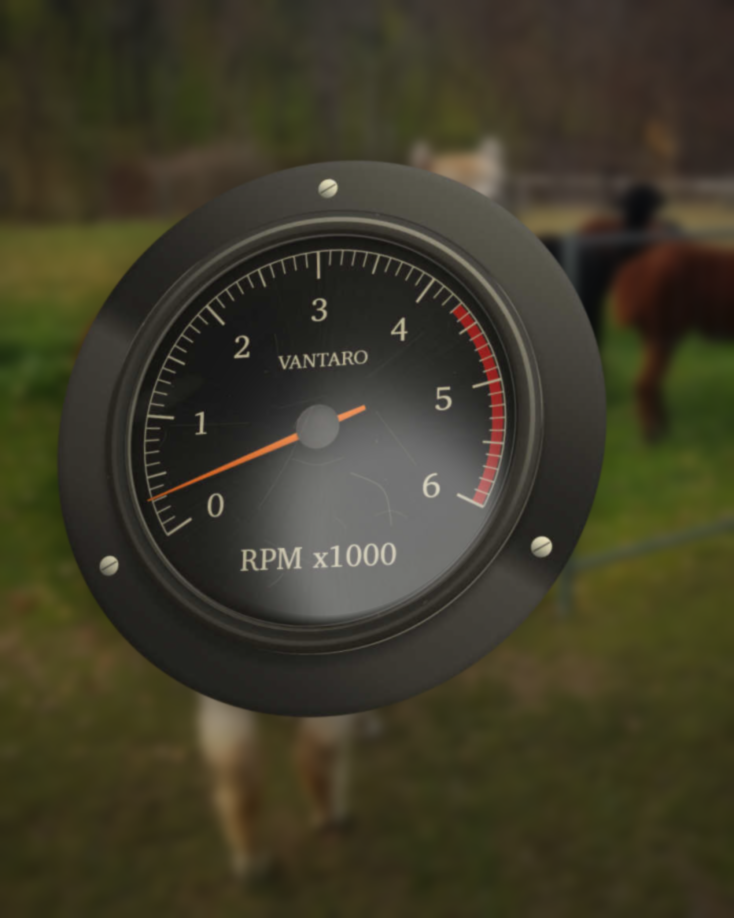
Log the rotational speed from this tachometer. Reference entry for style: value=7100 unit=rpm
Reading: value=300 unit=rpm
